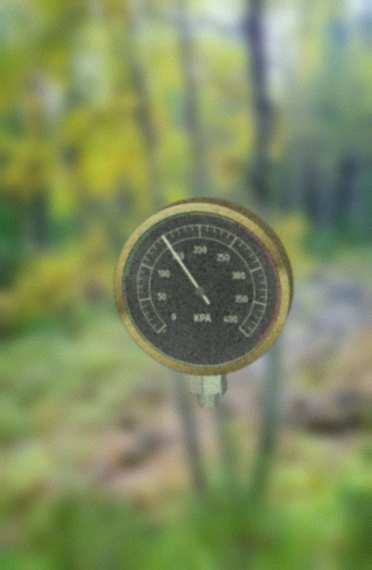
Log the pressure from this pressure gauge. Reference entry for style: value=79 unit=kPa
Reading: value=150 unit=kPa
